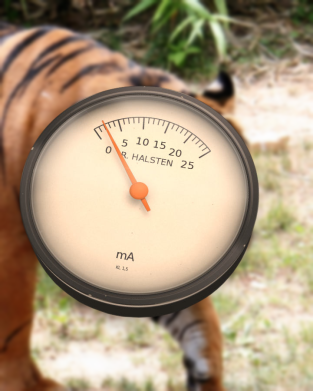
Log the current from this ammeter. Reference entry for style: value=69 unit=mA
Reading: value=2 unit=mA
